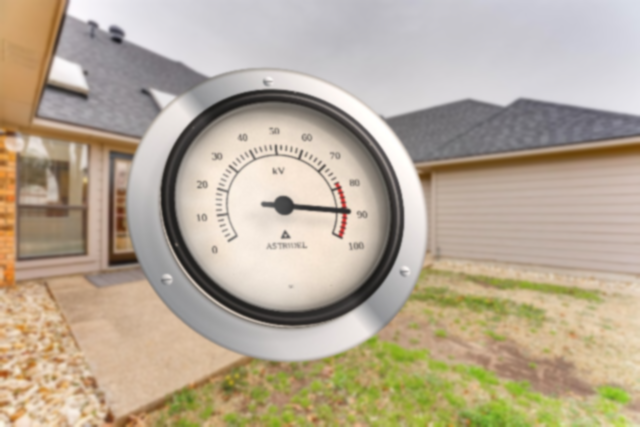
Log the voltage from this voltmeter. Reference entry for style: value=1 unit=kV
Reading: value=90 unit=kV
